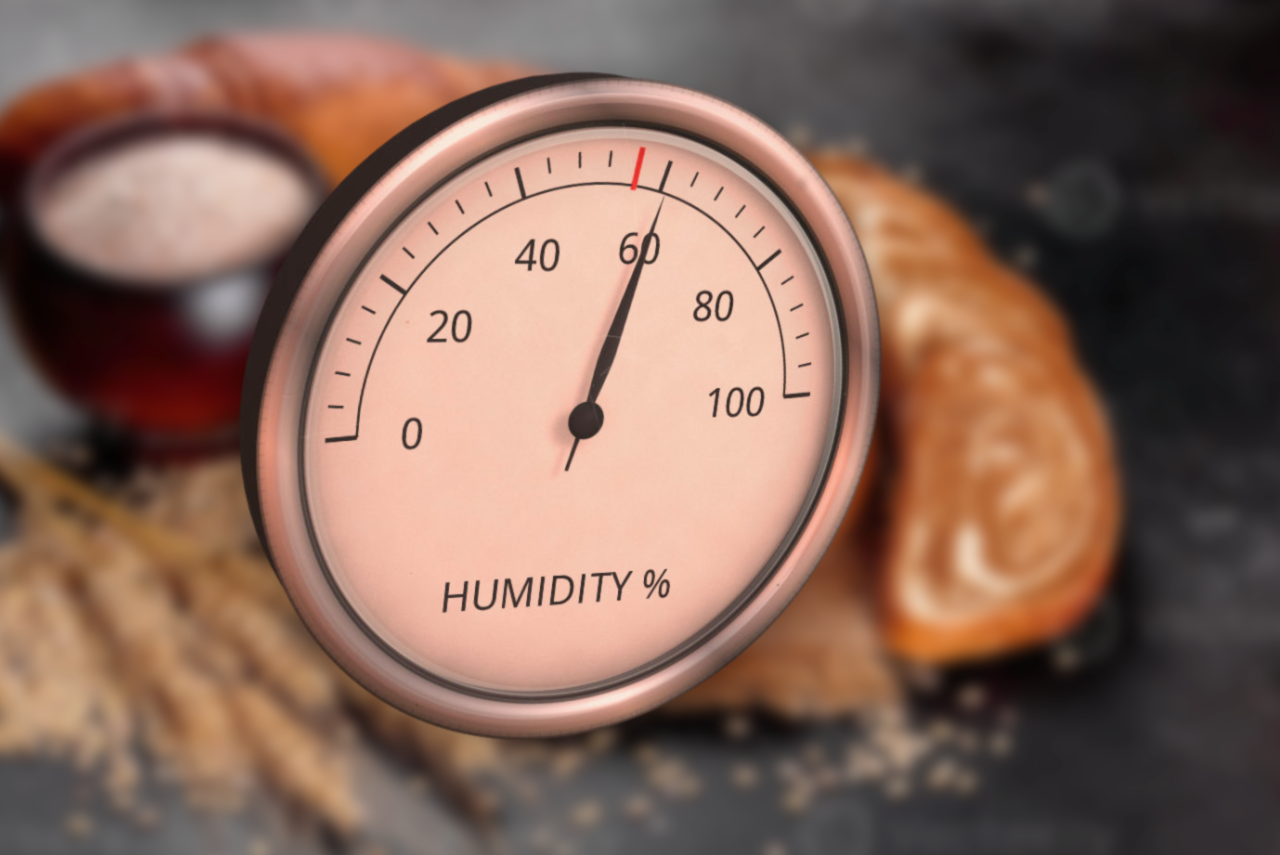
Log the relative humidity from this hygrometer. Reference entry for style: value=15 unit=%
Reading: value=60 unit=%
